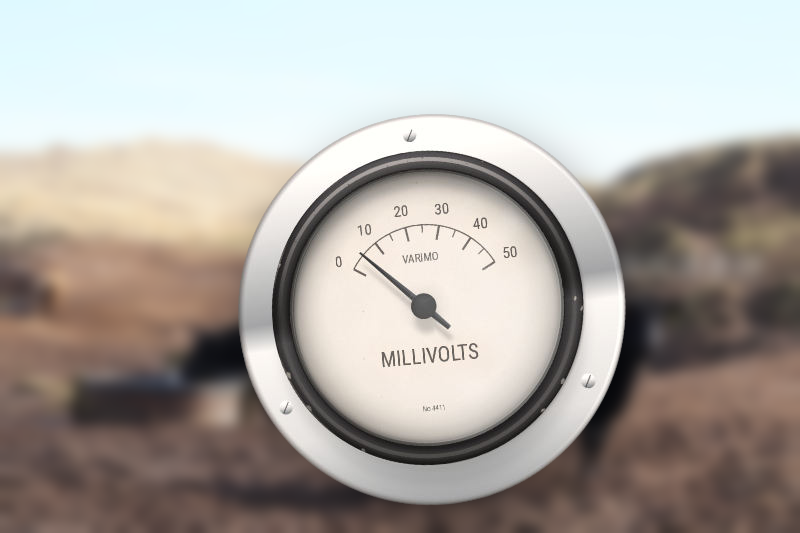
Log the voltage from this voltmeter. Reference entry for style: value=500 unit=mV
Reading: value=5 unit=mV
